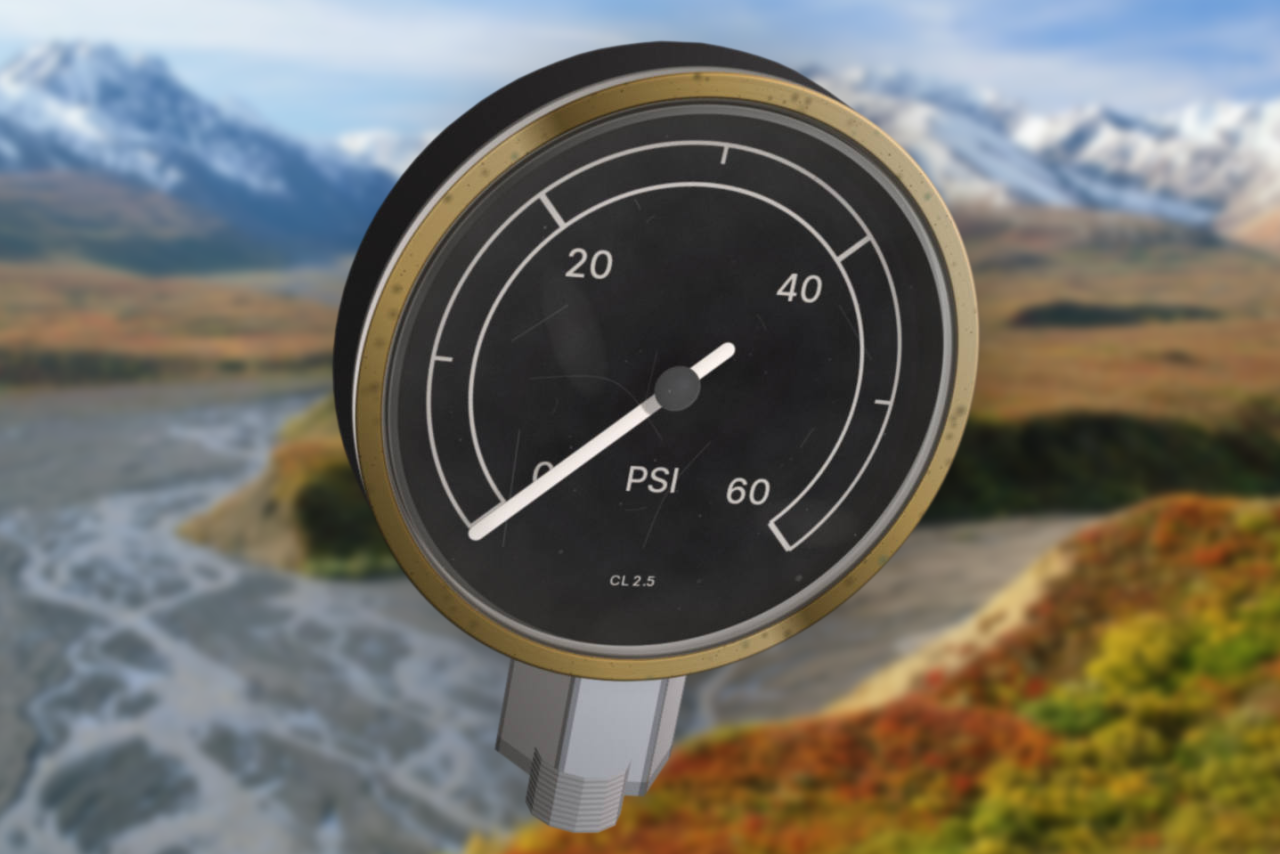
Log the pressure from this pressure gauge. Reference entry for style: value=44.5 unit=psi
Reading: value=0 unit=psi
